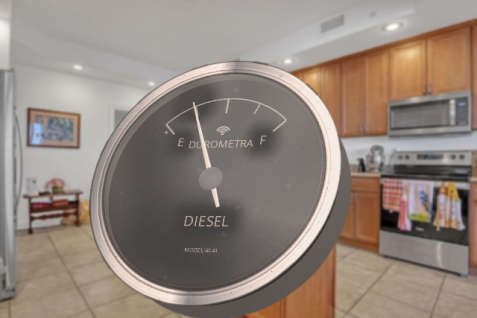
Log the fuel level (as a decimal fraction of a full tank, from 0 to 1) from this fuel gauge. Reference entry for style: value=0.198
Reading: value=0.25
